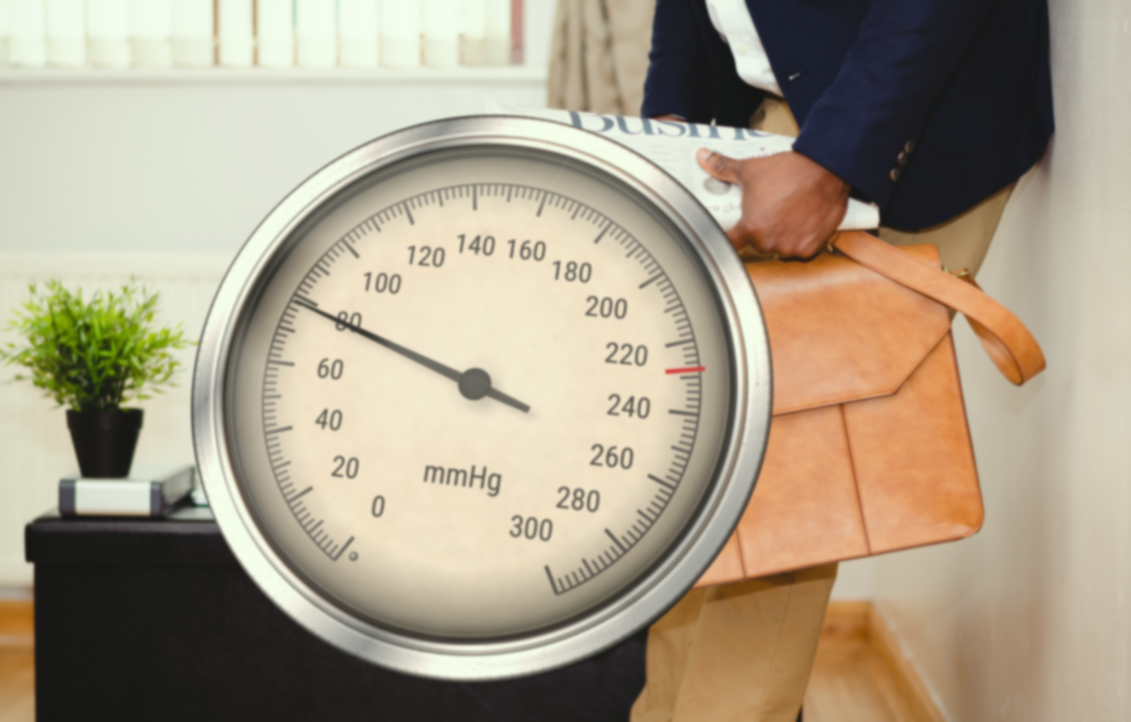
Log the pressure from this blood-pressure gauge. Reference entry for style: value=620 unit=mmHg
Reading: value=78 unit=mmHg
